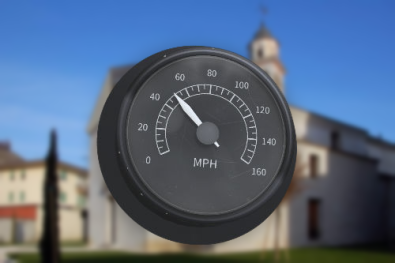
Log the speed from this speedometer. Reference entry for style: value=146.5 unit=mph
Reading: value=50 unit=mph
